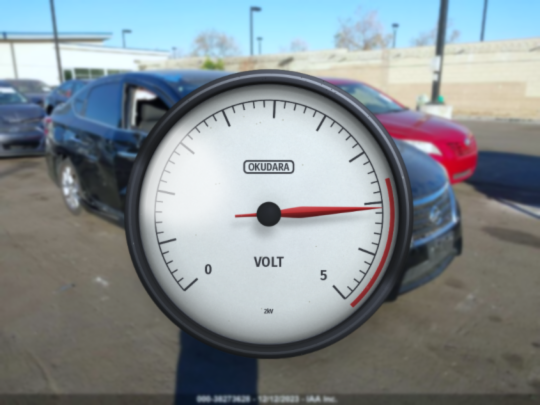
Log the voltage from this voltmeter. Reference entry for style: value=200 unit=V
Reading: value=4.05 unit=V
